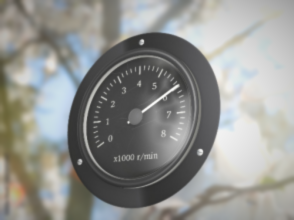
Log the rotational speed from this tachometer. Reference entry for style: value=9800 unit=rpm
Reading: value=6000 unit=rpm
